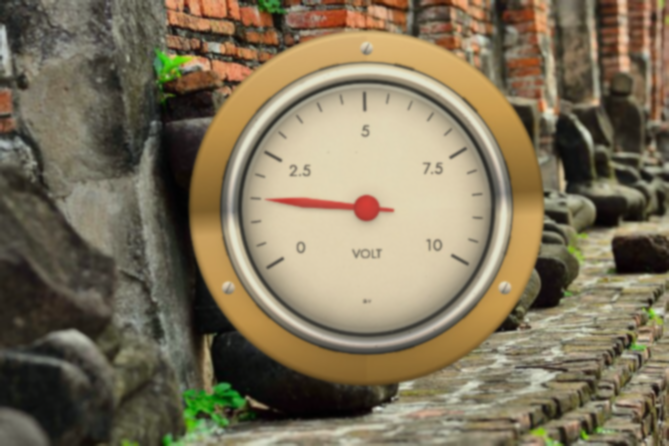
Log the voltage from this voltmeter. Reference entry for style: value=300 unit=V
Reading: value=1.5 unit=V
